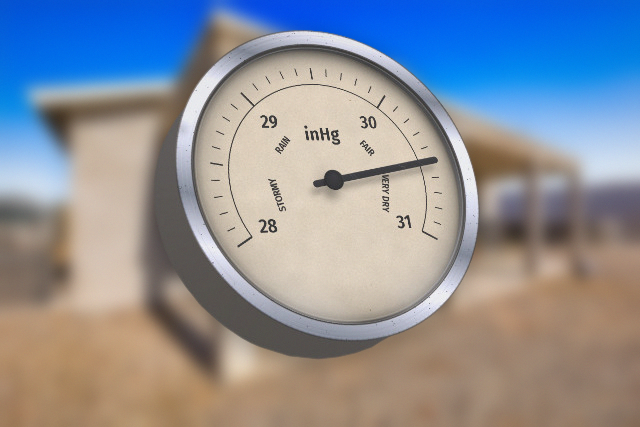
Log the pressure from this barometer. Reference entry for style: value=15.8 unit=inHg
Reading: value=30.5 unit=inHg
